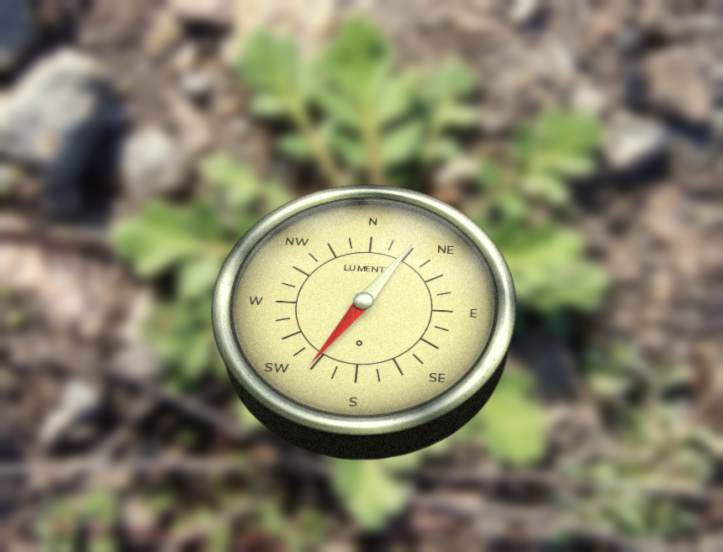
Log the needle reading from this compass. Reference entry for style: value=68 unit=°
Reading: value=210 unit=°
